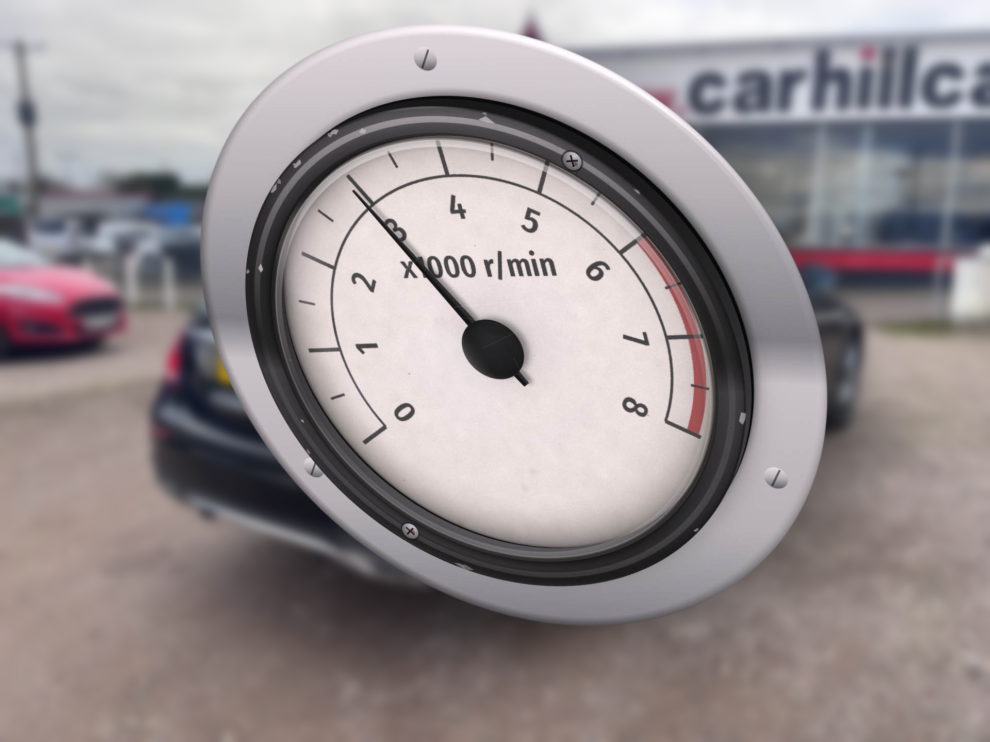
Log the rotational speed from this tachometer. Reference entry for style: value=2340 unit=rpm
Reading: value=3000 unit=rpm
